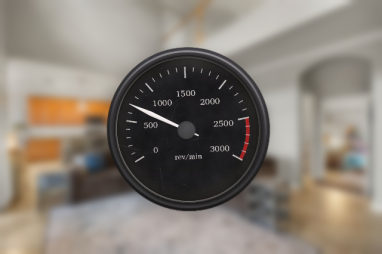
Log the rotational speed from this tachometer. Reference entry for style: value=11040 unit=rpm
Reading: value=700 unit=rpm
